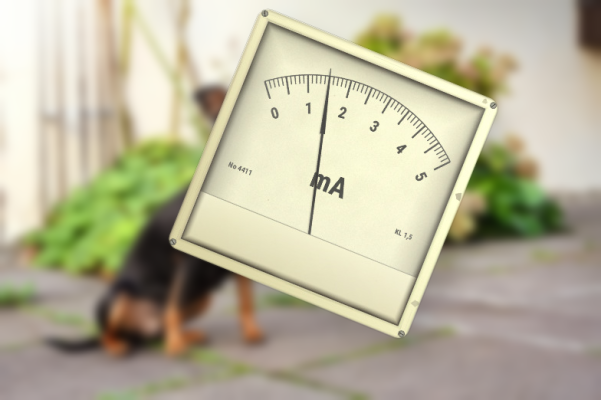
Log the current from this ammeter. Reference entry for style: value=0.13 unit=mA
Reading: value=1.5 unit=mA
